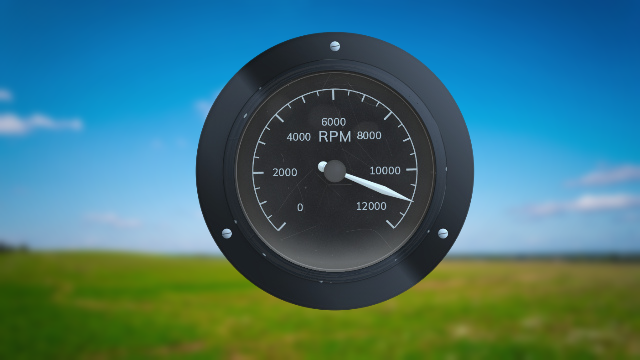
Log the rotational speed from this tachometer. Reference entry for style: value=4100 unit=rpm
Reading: value=11000 unit=rpm
